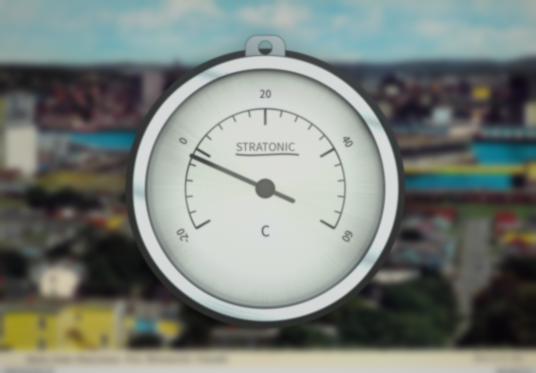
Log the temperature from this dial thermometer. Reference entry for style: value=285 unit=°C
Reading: value=-2 unit=°C
